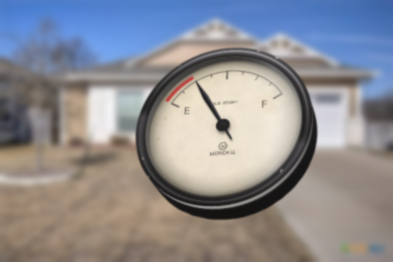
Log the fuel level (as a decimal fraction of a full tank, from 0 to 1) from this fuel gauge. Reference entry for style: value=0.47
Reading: value=0.25
